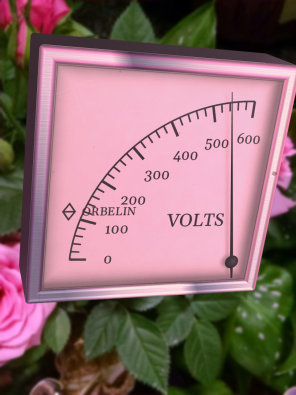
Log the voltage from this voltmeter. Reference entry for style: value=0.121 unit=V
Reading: value=540 unit=V
